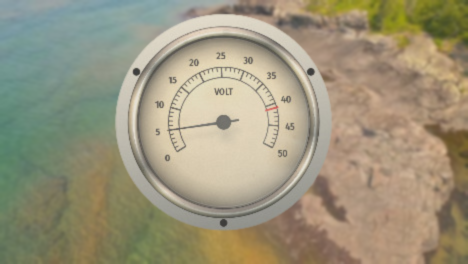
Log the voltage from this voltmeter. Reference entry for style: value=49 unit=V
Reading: value=5 unit=V
